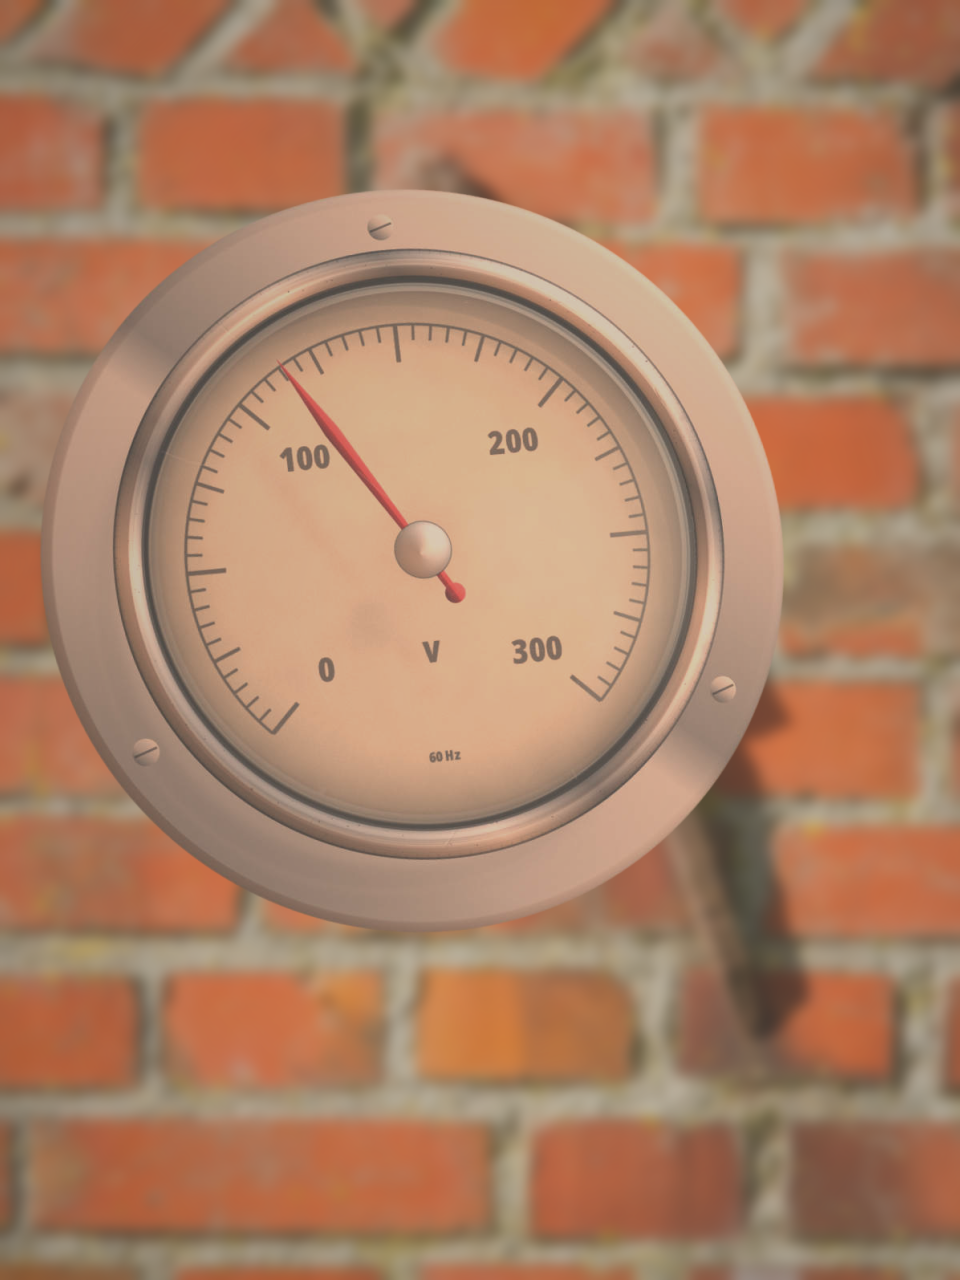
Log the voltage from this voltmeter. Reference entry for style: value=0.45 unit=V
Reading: value=115 unit=V
